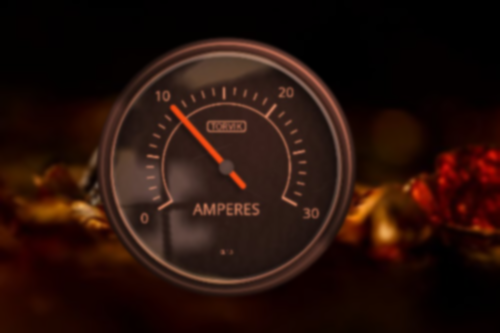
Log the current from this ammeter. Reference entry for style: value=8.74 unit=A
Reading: value=10 unit=A
